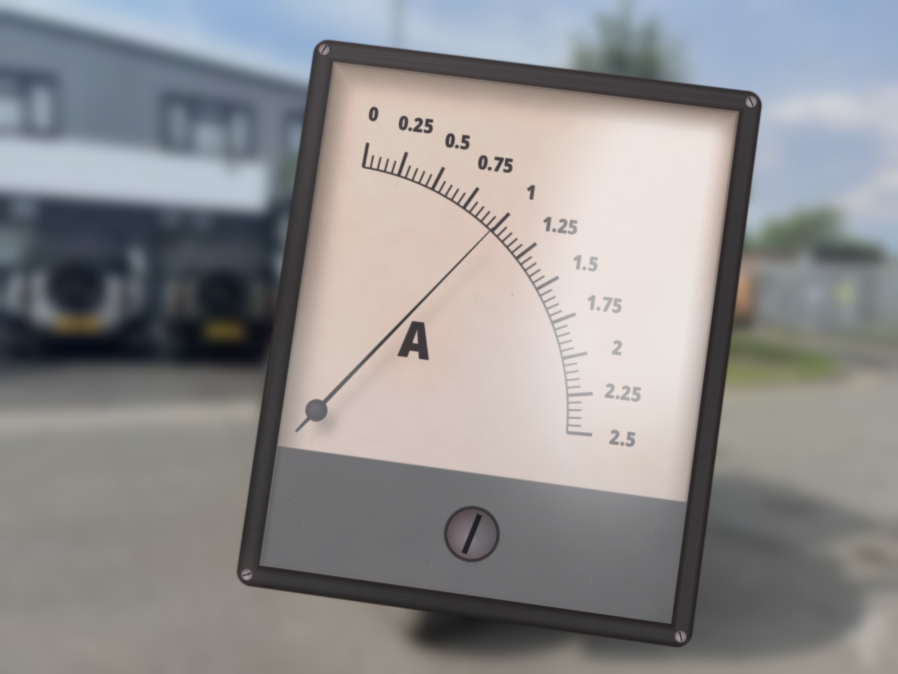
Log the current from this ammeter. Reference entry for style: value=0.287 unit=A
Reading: value=1 unit=A
